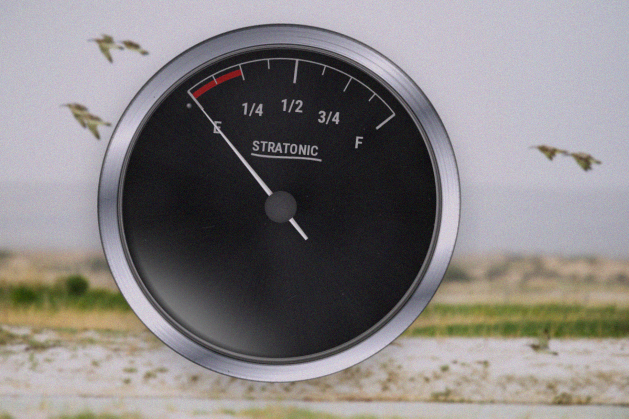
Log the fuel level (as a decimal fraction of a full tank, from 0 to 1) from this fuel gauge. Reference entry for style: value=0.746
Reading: value=0
